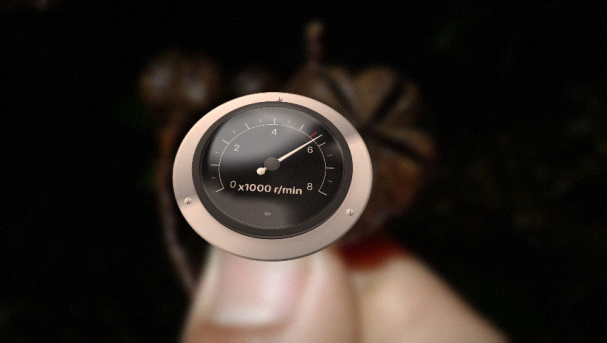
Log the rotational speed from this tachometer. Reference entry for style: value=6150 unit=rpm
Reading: value=5750 unit=rpm
